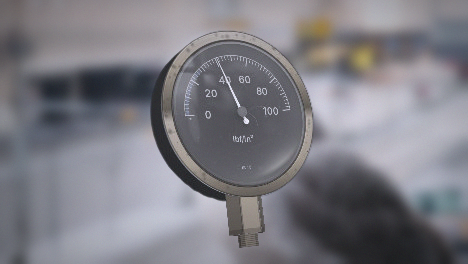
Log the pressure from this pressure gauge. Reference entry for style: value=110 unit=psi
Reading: value=40 unit=psi
